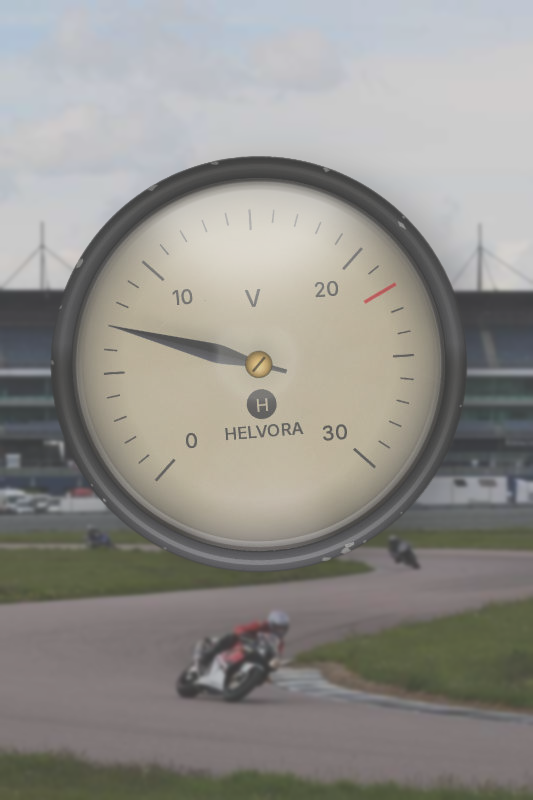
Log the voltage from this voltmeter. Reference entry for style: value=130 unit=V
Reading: value=7 unit=V
